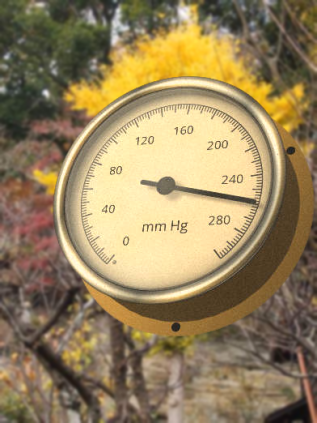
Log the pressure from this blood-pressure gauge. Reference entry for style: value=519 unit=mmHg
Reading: value=260 unit=mmHg
